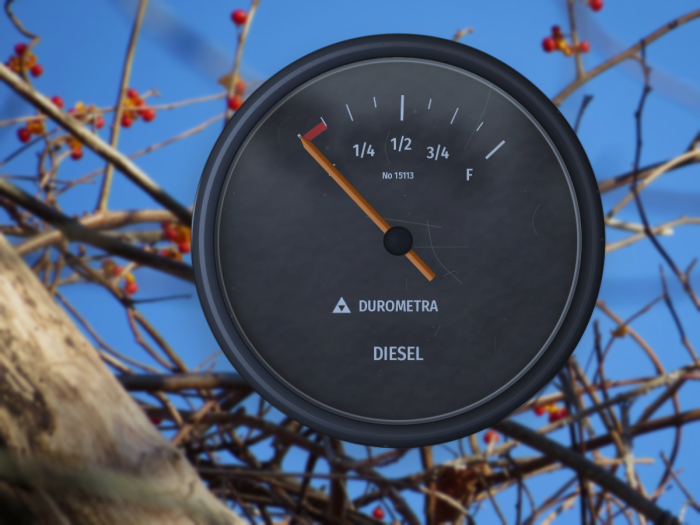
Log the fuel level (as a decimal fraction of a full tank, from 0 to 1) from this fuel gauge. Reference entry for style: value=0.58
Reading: value=0
